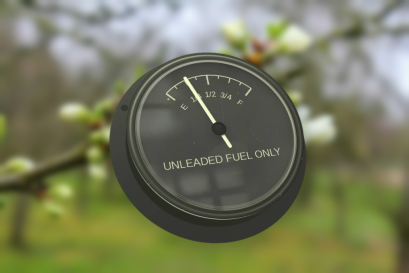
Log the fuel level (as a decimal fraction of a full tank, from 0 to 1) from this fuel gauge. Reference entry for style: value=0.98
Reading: value=0.25
